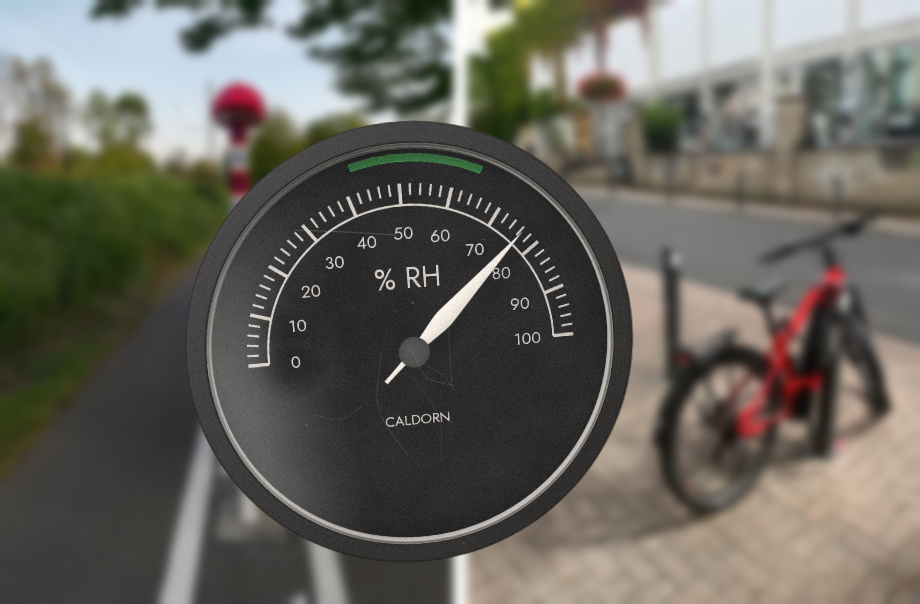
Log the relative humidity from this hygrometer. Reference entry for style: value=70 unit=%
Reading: value=76 unit=%
